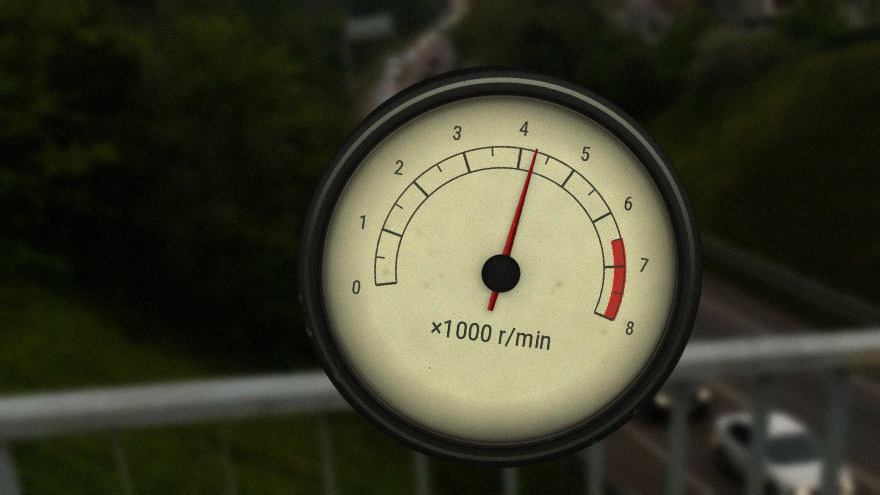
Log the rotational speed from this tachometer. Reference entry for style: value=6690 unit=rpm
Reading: value=4250 unit=rpm
